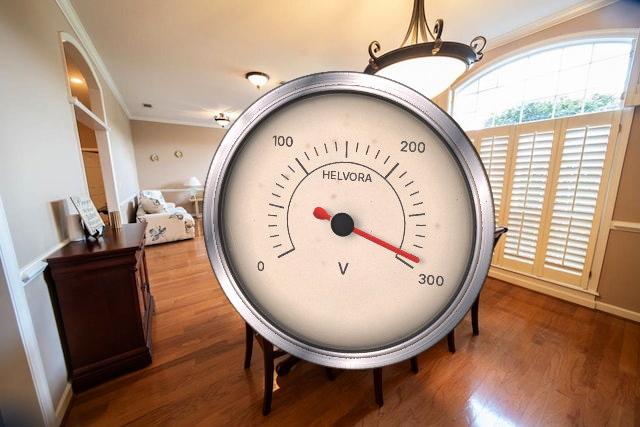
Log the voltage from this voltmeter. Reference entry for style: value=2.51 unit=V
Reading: value=290 unit=V
